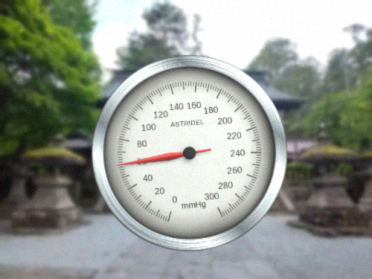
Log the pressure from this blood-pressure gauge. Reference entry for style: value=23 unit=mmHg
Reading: value=60 unit=mmHg
